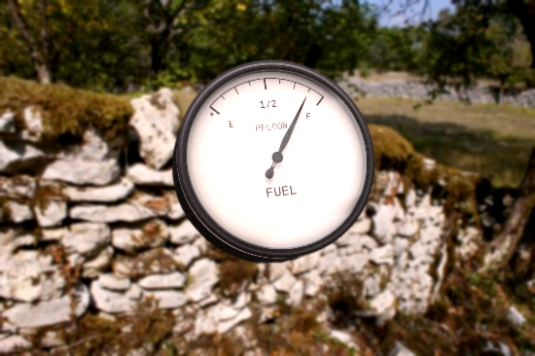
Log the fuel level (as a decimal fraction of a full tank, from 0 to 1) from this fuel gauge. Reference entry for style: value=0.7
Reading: value=0.875
